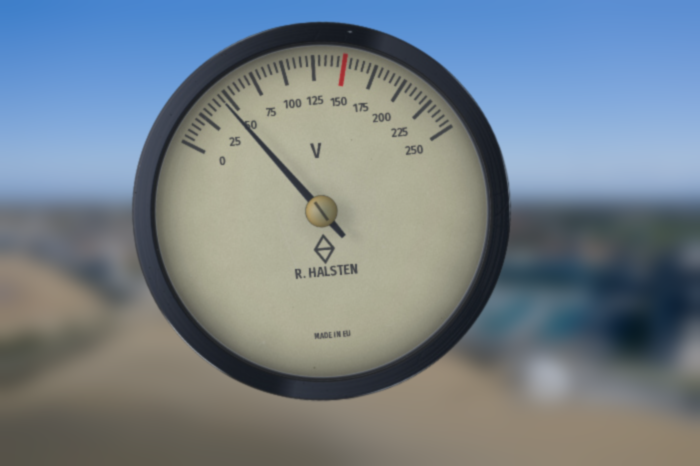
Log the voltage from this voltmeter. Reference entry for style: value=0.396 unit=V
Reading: value=45 unit=V
